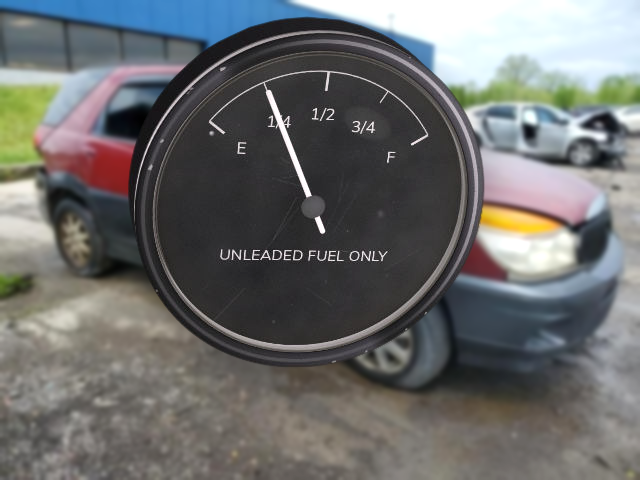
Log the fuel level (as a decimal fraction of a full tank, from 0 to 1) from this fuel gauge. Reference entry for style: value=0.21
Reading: value=0.25
